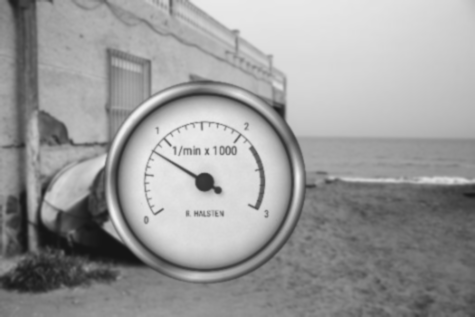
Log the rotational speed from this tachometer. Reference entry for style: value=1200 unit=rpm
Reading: value=800 unit=rpm
